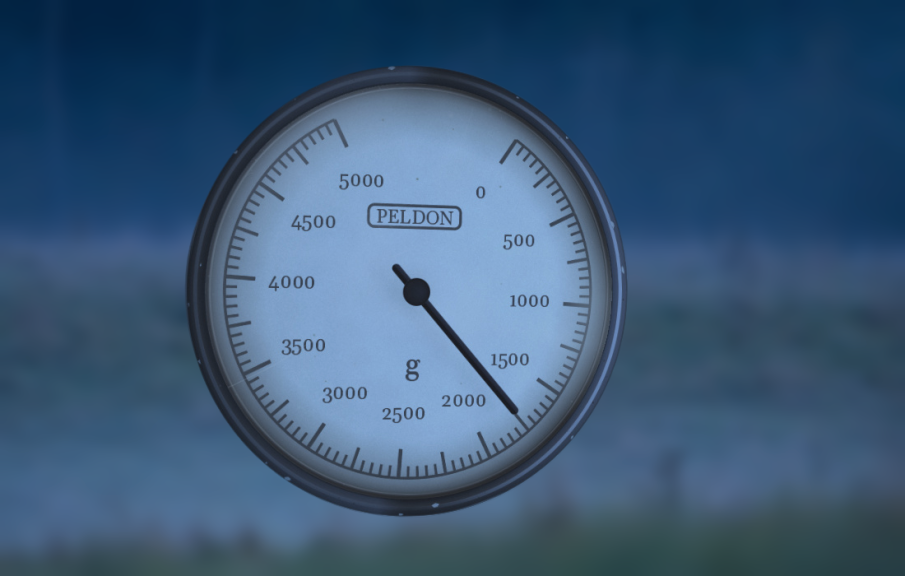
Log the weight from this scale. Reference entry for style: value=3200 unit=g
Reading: value=1750 unit=g
